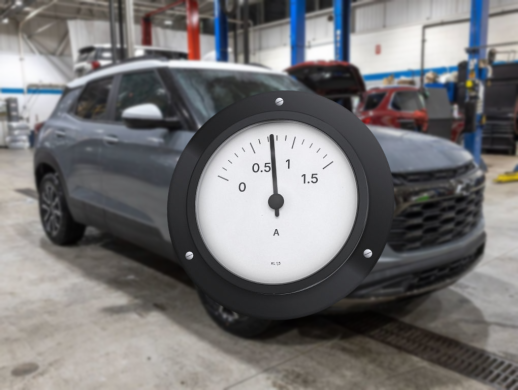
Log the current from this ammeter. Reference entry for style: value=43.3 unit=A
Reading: value=0.75 unit=A
